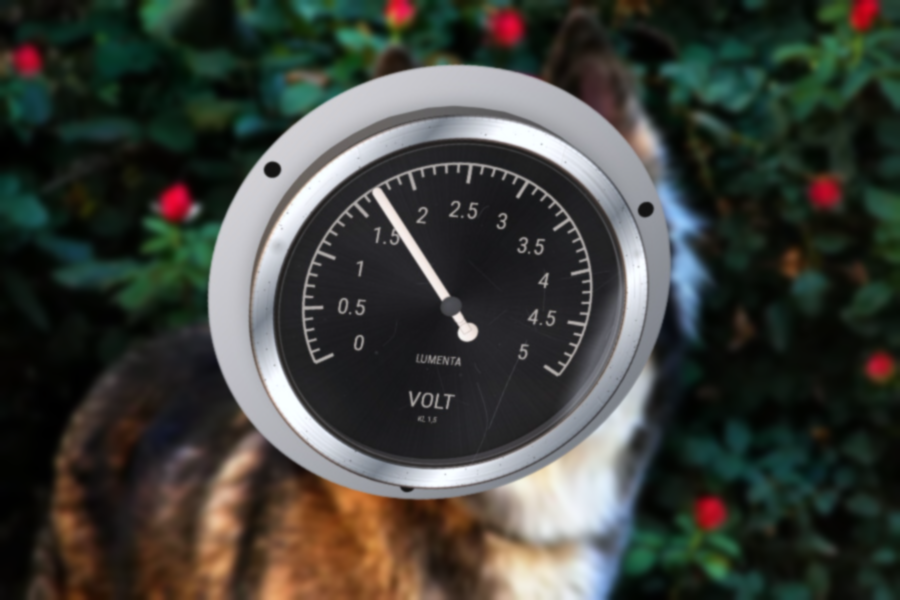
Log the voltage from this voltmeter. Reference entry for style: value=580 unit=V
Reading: value=1.7 unit=V
